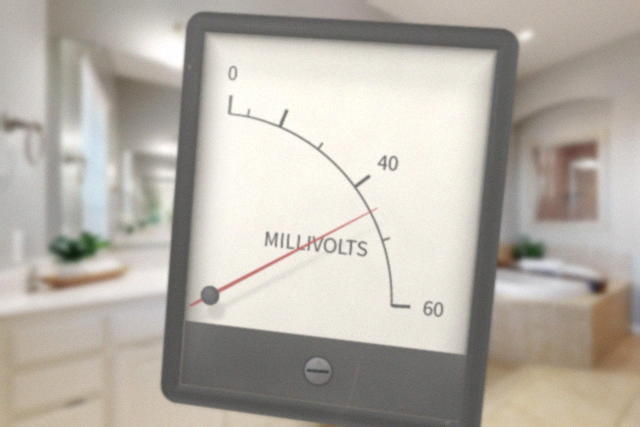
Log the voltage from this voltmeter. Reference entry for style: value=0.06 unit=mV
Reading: value=45 unit=mV
